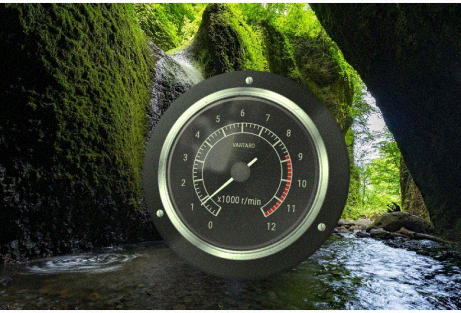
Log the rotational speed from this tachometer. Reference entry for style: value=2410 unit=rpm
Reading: value=800 unit=rpm
